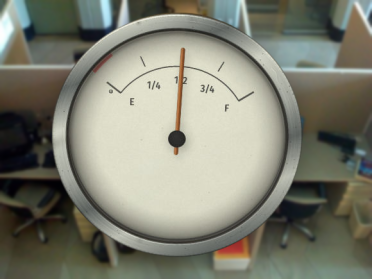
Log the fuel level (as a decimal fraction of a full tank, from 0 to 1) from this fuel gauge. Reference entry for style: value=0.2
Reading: value=0.5
